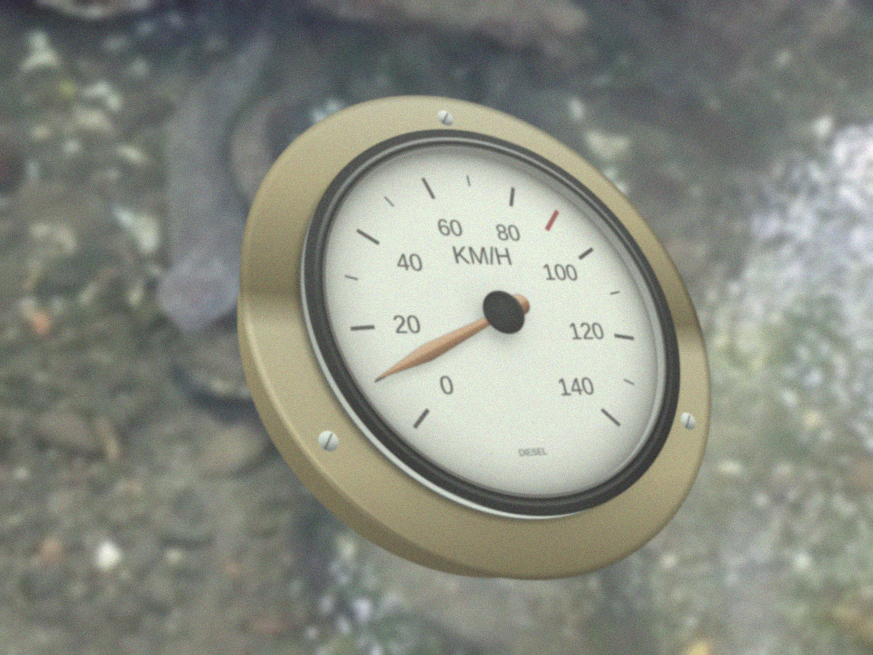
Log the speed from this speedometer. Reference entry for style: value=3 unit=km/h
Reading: value=10 unit=km/h
